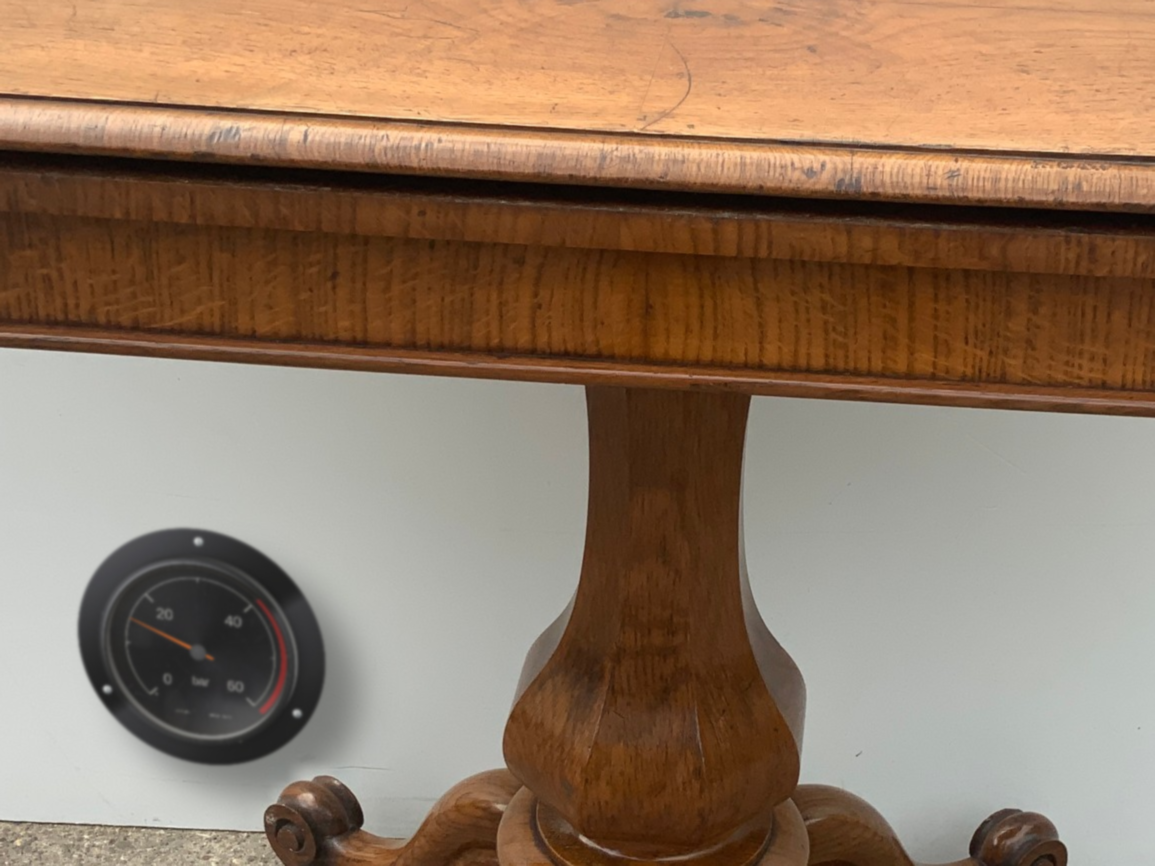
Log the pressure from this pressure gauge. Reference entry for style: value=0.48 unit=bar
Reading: value=15 unit=bar
